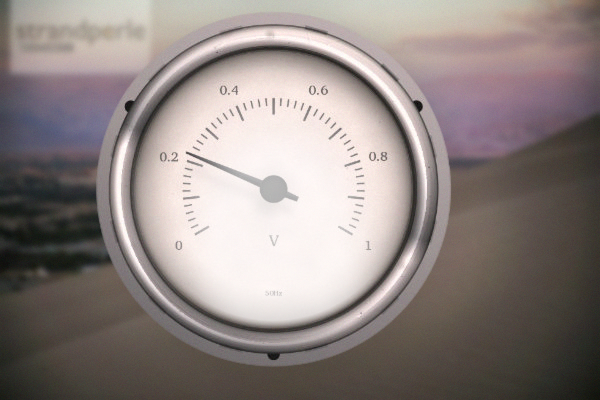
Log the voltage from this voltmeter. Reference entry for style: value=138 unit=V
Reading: value=0.22 unit=V
